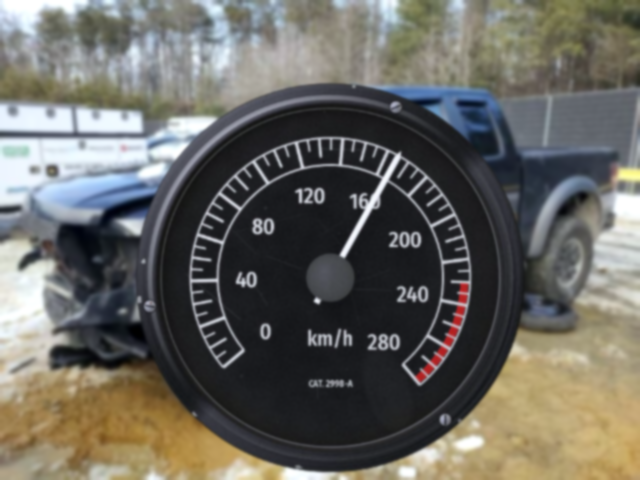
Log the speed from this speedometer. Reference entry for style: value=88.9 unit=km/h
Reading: value=165 unit=km/h
